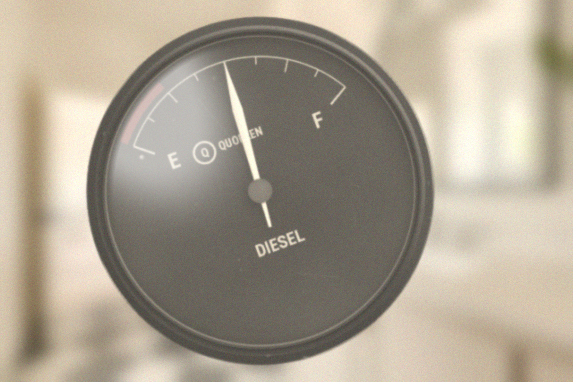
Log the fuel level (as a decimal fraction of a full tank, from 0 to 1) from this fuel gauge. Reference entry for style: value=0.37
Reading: value=0.5
